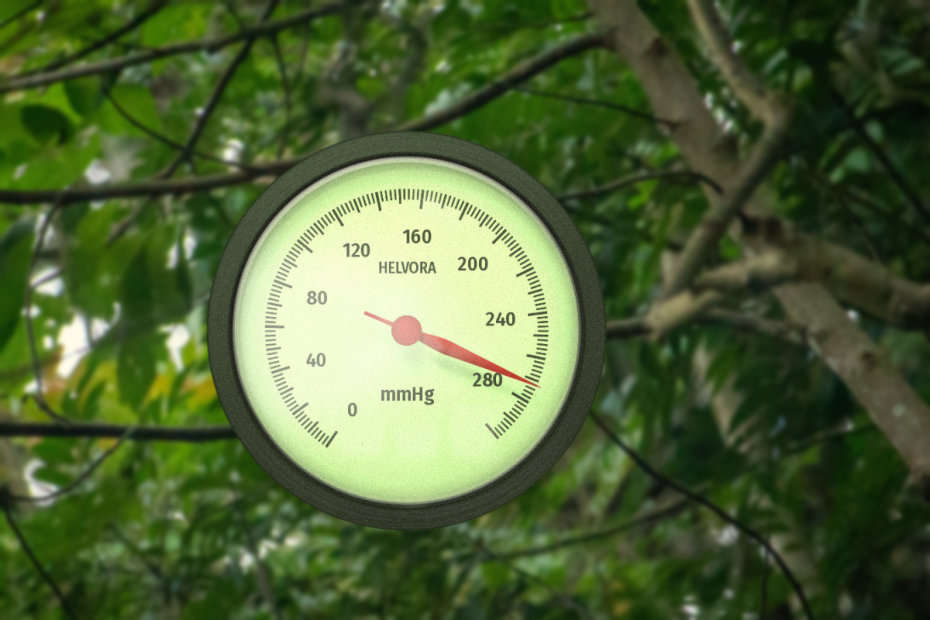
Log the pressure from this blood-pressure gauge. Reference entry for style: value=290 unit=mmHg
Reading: value=272 unit=mmHg
